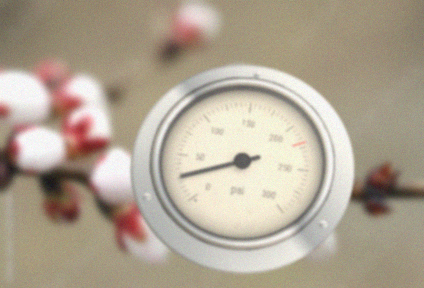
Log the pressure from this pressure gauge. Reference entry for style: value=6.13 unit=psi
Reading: value=25 unit=psi
